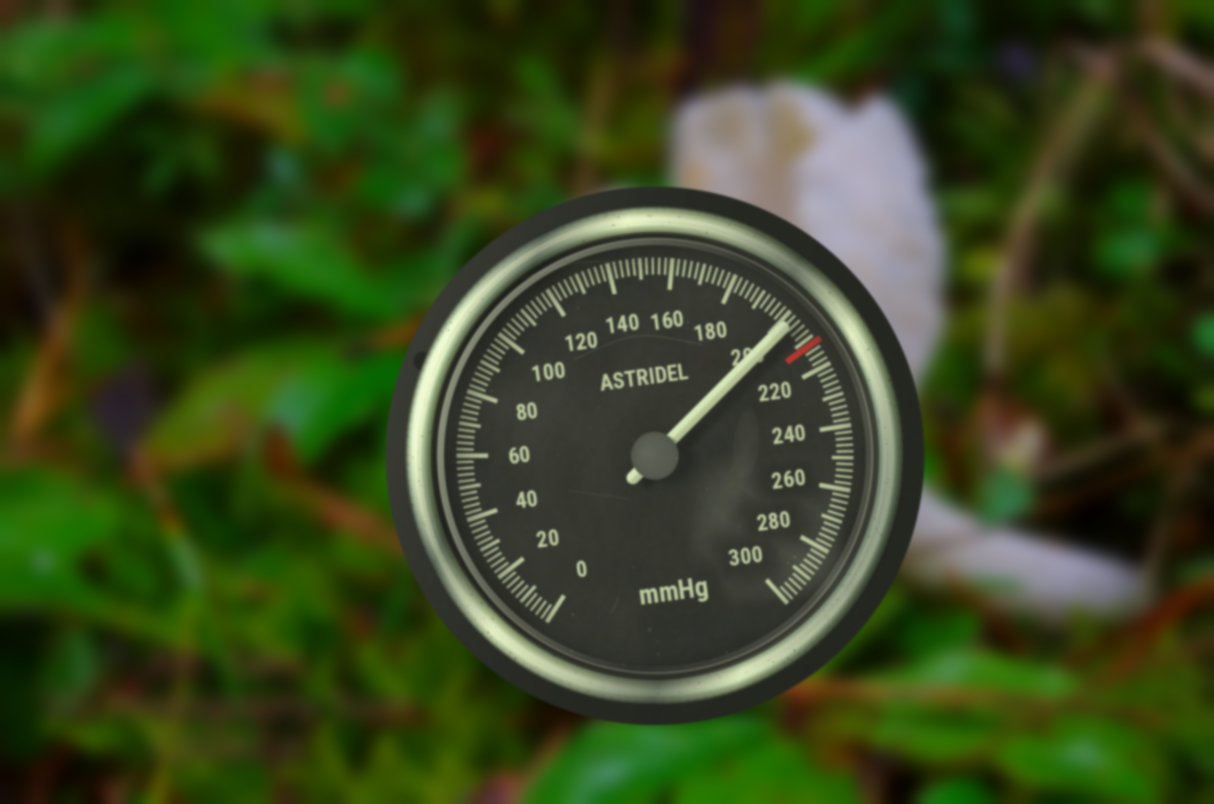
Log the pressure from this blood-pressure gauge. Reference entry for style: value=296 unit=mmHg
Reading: value=202 unit=mmHg
